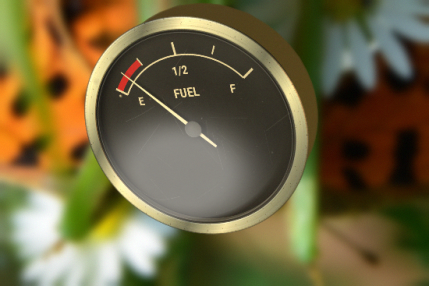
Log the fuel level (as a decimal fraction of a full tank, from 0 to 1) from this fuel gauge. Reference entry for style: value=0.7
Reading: value=0.125
